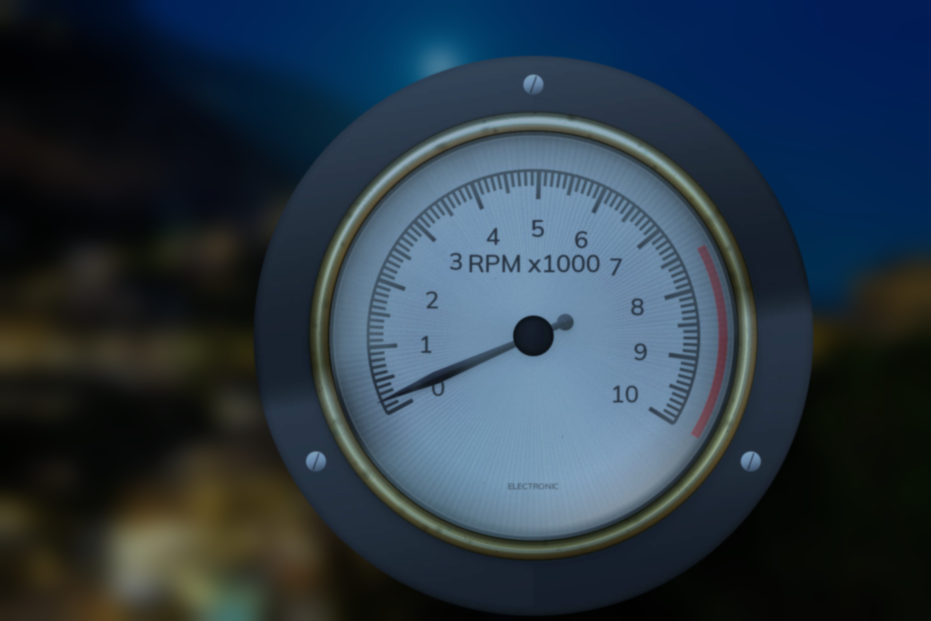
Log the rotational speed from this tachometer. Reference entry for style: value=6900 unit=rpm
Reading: value=200 unit=rpm
